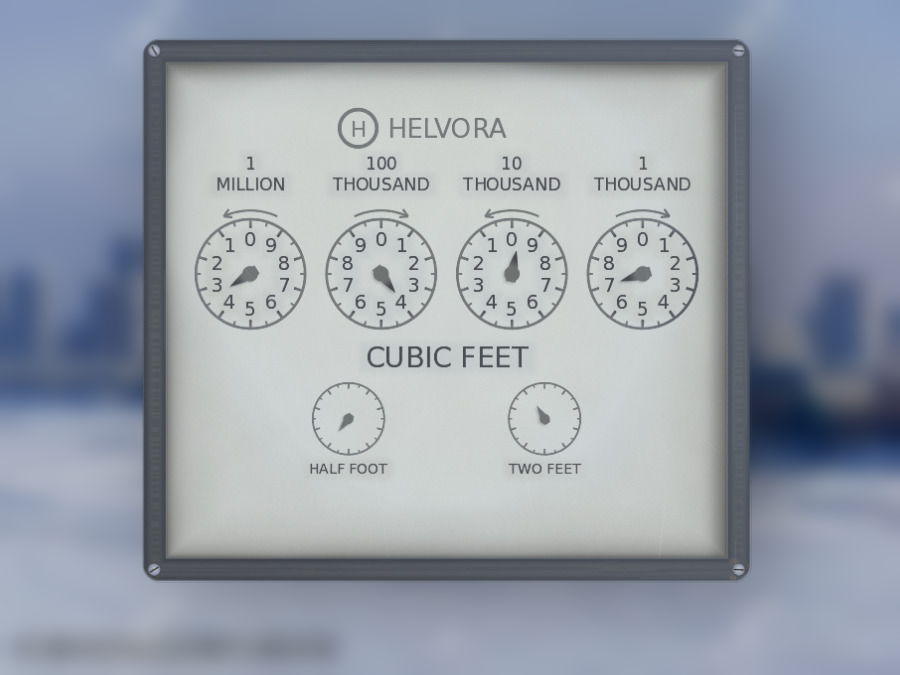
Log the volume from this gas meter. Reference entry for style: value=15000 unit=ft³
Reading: value=339700 unit=ft³
